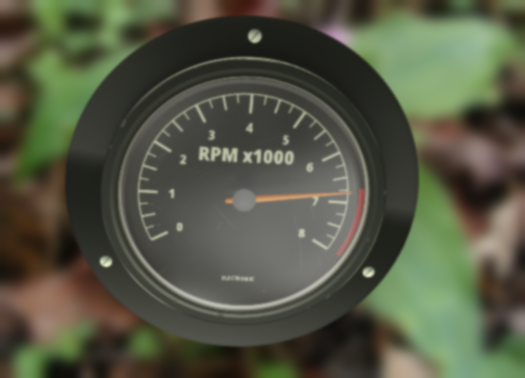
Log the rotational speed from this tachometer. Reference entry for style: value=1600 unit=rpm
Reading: value=6750 unit=rpm
